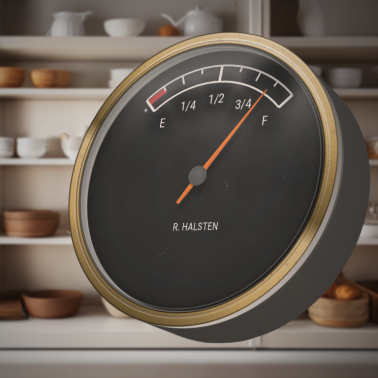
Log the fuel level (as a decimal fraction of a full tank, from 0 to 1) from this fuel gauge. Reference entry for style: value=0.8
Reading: value=0.875
